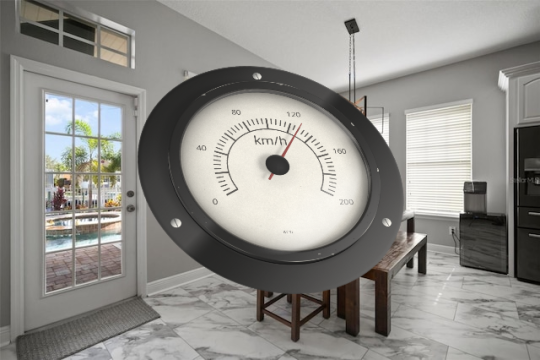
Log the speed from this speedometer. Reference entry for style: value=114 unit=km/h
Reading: value=128 unit=km/h
